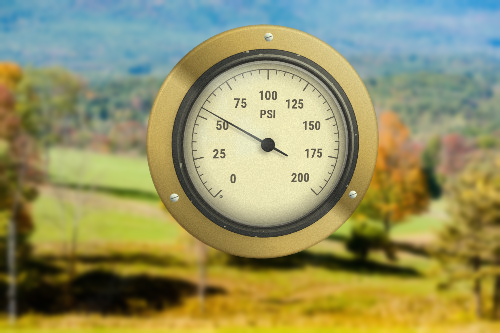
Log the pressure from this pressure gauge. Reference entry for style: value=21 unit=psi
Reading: value=55 unit=psi
